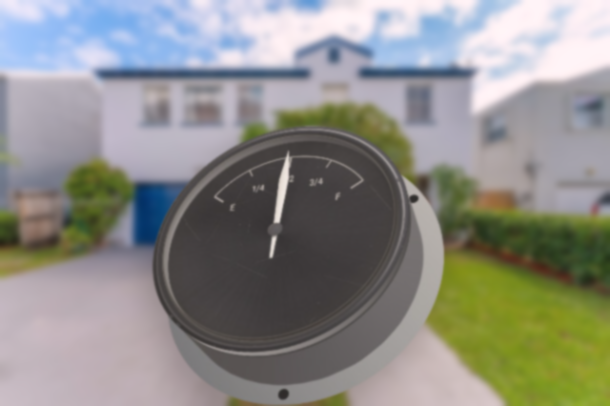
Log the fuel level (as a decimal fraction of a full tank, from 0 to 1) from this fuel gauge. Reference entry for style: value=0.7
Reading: value=0.5
